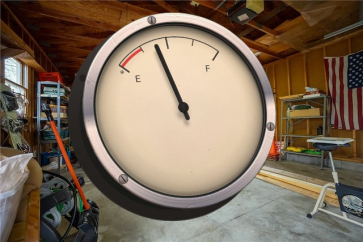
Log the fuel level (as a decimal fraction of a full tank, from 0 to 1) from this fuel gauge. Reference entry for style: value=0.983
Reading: value=0.375
